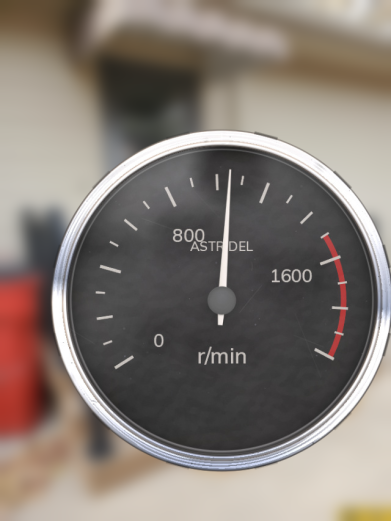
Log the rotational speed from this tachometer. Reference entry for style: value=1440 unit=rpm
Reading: value=1050 unit=rpm
